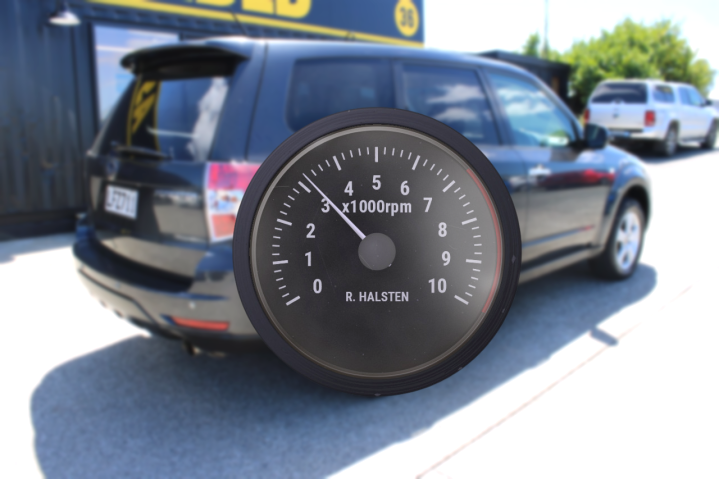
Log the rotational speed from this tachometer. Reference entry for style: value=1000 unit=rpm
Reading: value=3200 unit=rpm
